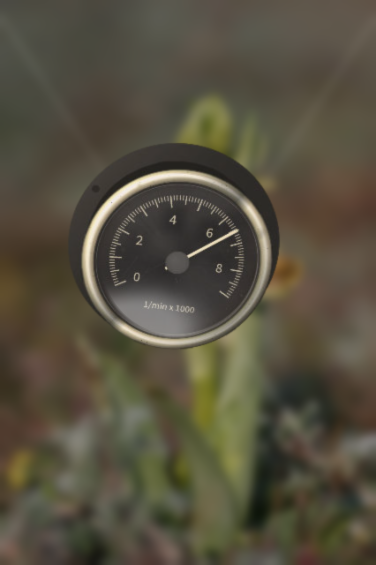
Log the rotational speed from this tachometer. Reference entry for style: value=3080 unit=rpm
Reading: value=6500 unit=rpm
